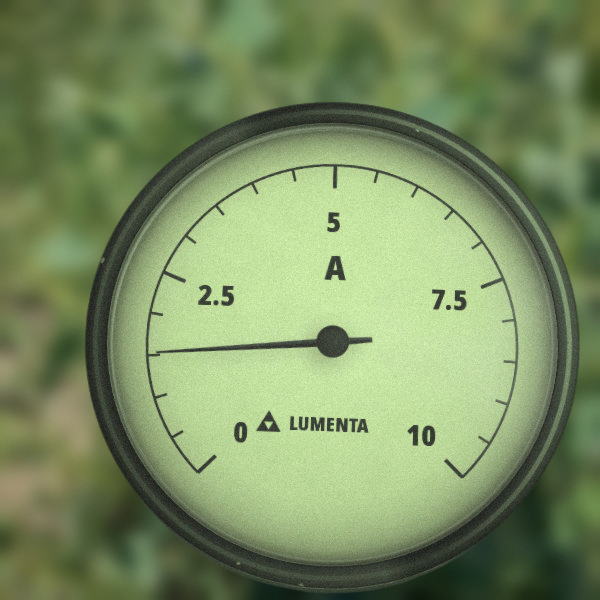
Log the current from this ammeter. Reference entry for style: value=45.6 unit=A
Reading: value=1.5 unit=A
